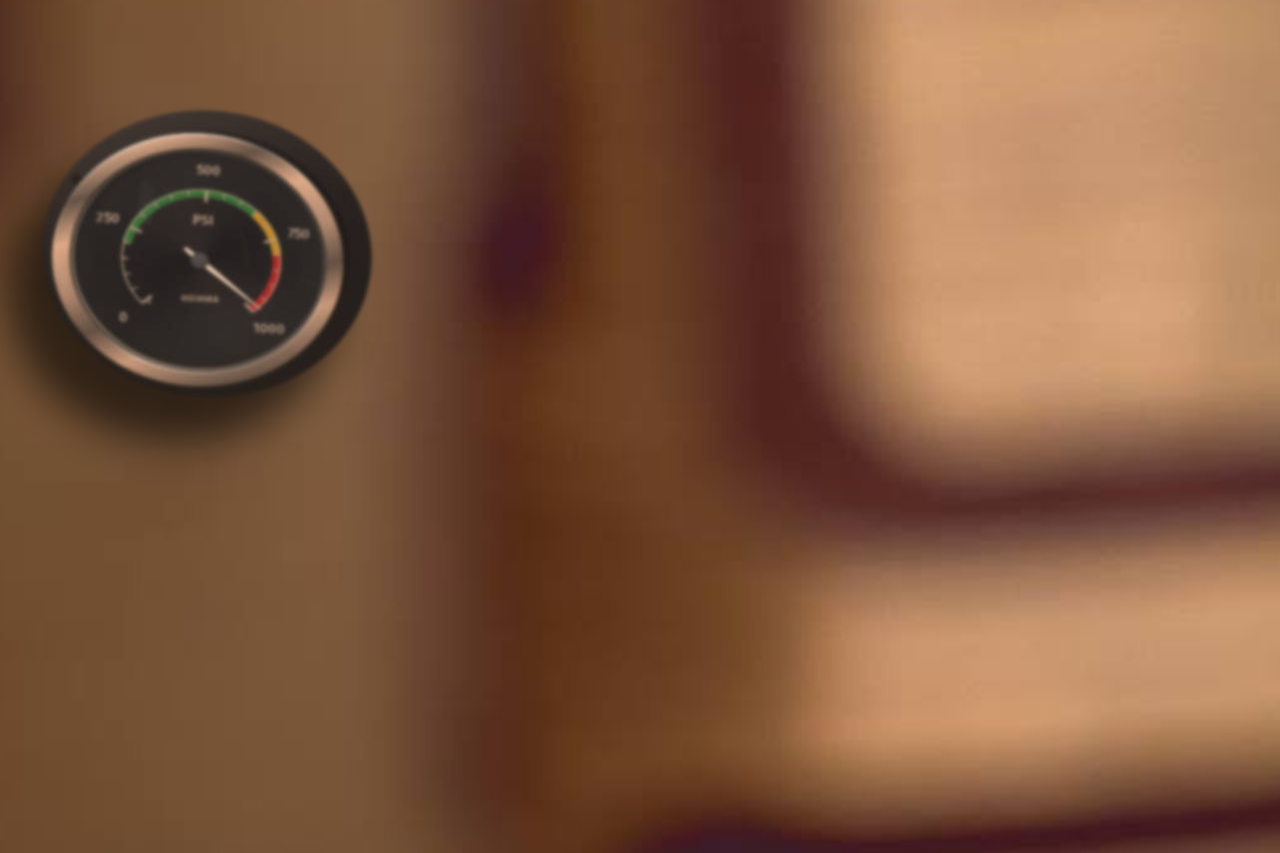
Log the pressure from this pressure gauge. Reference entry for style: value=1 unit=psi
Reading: value=975 unit=psi
